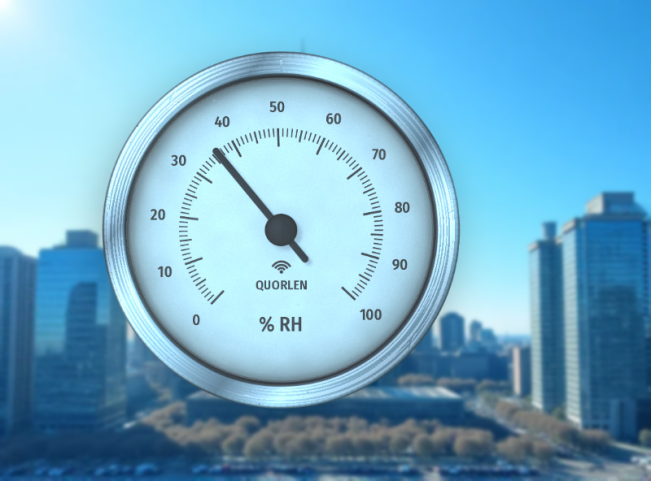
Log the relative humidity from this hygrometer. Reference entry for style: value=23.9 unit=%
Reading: value=36 unit=%
